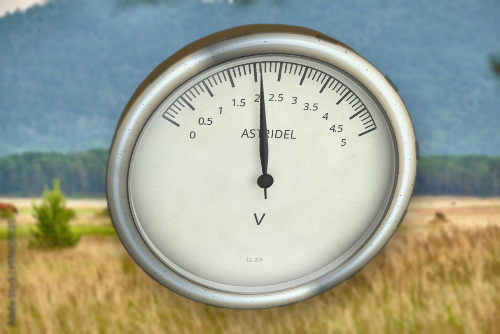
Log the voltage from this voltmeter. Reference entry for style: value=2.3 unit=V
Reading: value=2.1 unit=V
